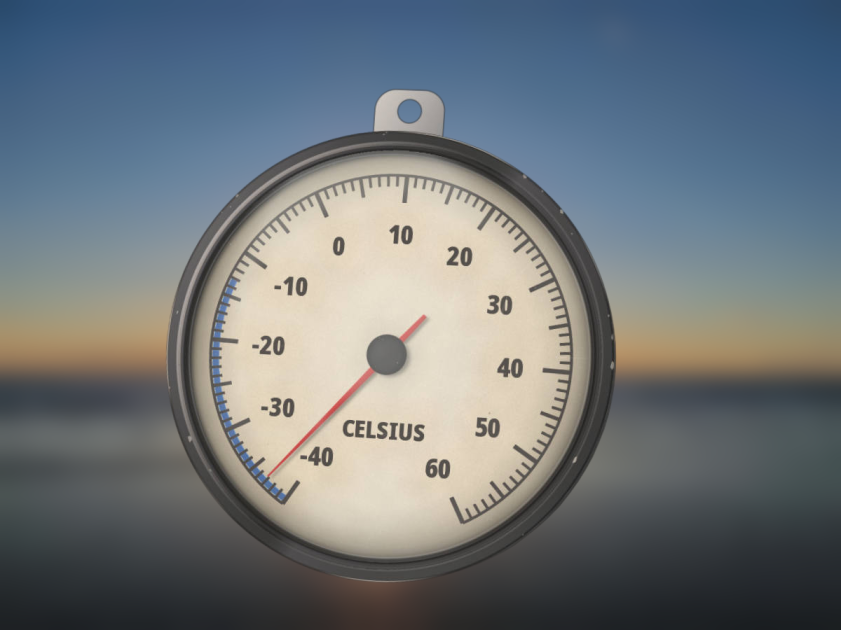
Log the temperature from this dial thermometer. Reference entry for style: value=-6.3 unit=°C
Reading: value=-37 unit=°C
